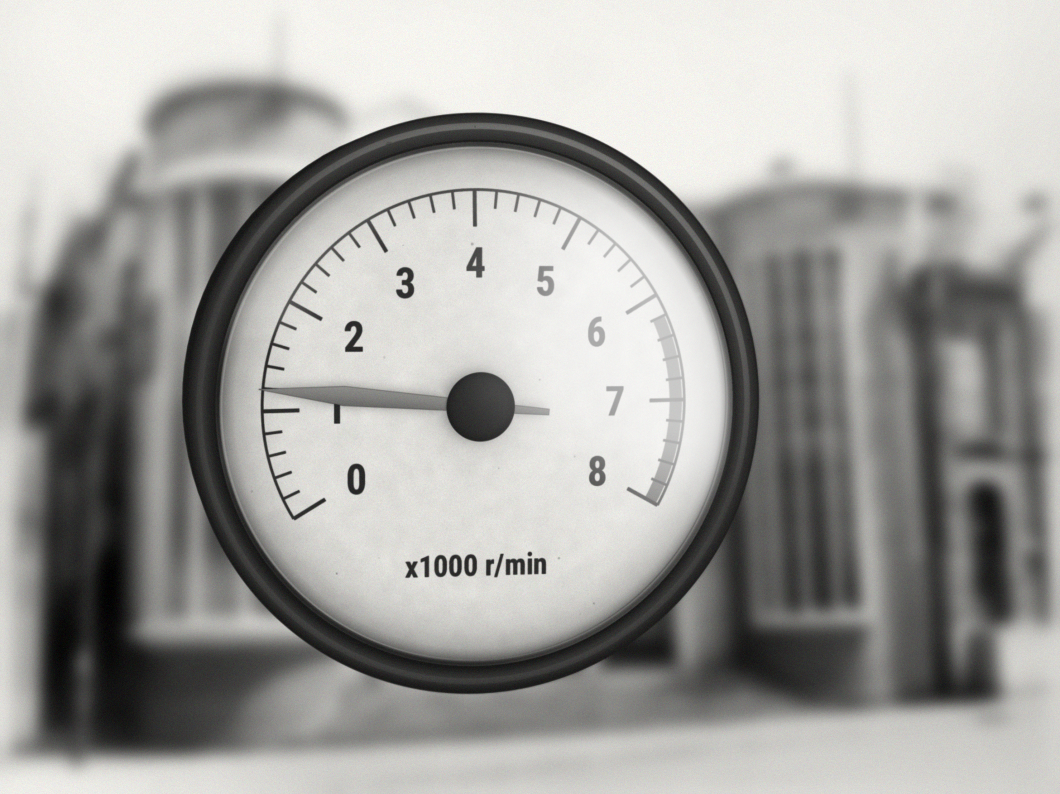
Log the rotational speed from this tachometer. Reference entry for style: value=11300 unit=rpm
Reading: value=1200 unit=rpm
